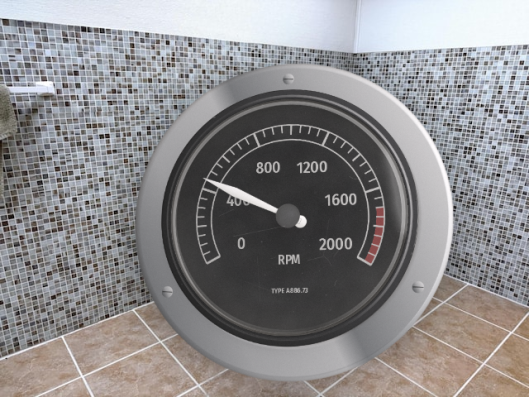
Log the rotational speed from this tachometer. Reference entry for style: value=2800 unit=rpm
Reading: value=450 unit=rpm
